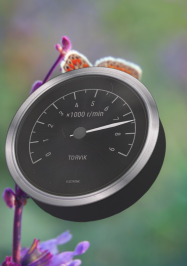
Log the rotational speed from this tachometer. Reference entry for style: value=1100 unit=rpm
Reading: value=7500 unit=rpm
